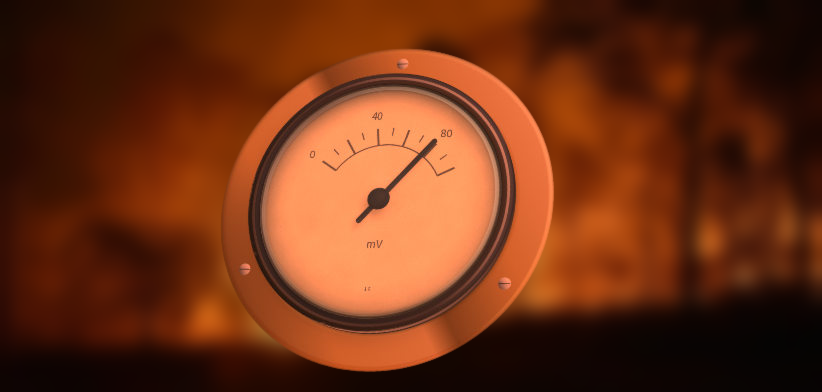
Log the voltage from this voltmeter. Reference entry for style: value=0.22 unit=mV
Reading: value=80 unit=mV
